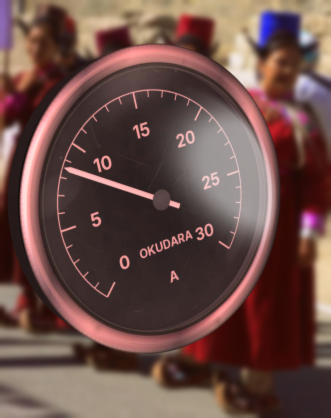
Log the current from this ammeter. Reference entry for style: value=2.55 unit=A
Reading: value=8.5 unit=A
